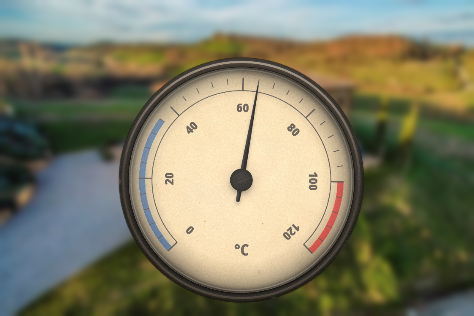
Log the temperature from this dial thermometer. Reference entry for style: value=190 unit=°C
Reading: value=64 unit=°C
